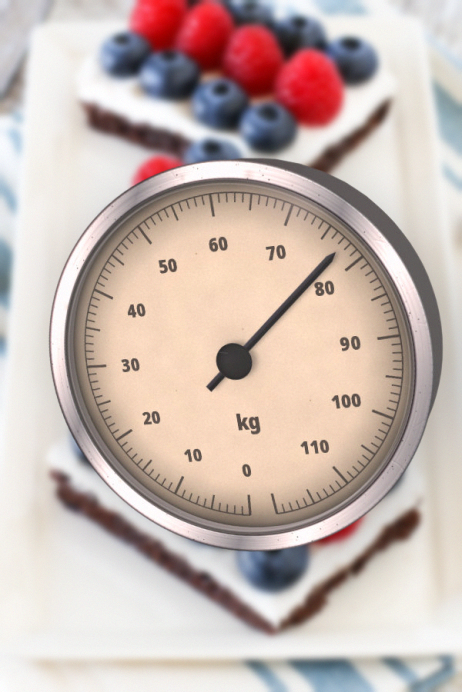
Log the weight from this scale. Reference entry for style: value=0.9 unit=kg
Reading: value=77.5 unit=kg
